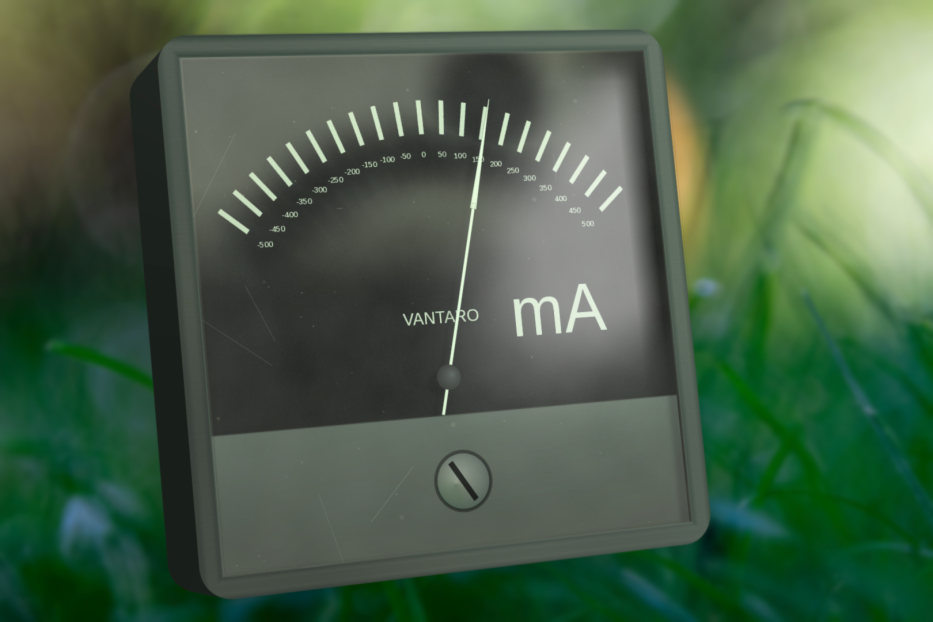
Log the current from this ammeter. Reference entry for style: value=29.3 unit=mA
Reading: value=150 unit=mA
